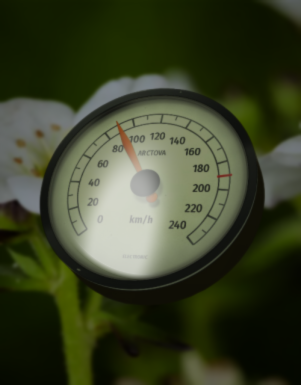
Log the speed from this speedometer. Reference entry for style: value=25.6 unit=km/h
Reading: value=90 unit=km/h
